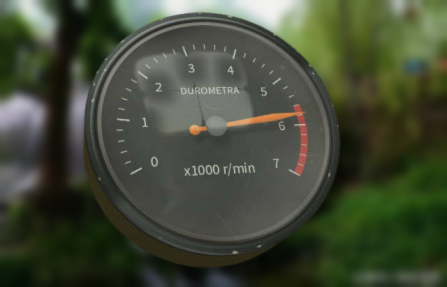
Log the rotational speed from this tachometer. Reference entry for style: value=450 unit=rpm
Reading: value=5800 unit=rpm
